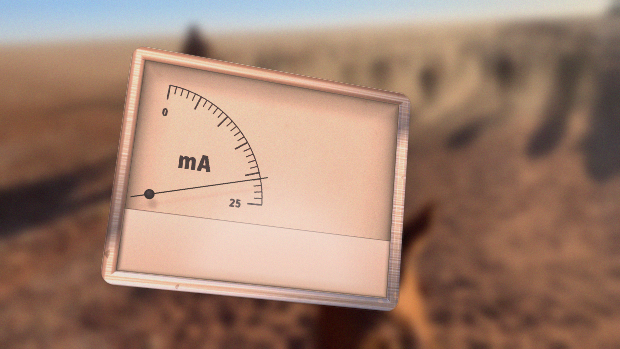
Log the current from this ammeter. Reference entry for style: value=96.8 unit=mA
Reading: value=21 unit=mA
